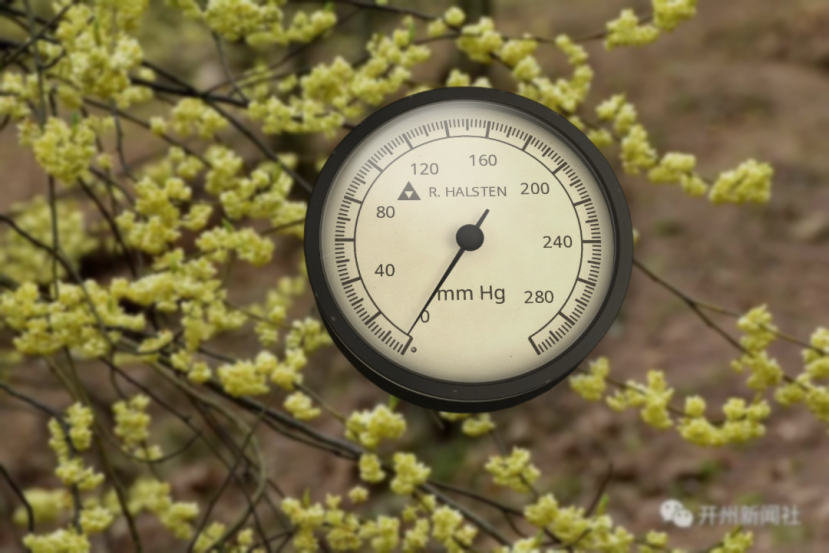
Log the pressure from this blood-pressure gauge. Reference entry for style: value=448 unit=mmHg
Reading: value=2 unit=mmHg
